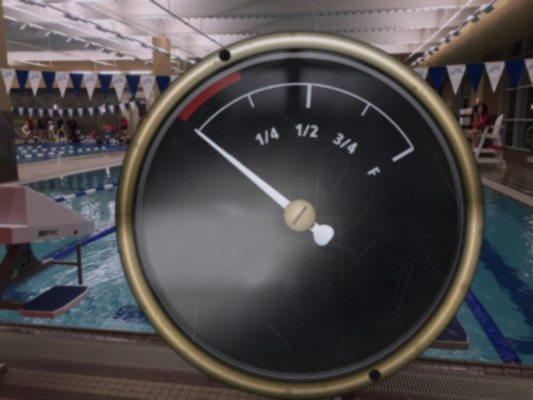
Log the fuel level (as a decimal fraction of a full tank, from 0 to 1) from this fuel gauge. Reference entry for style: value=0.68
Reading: value=0
